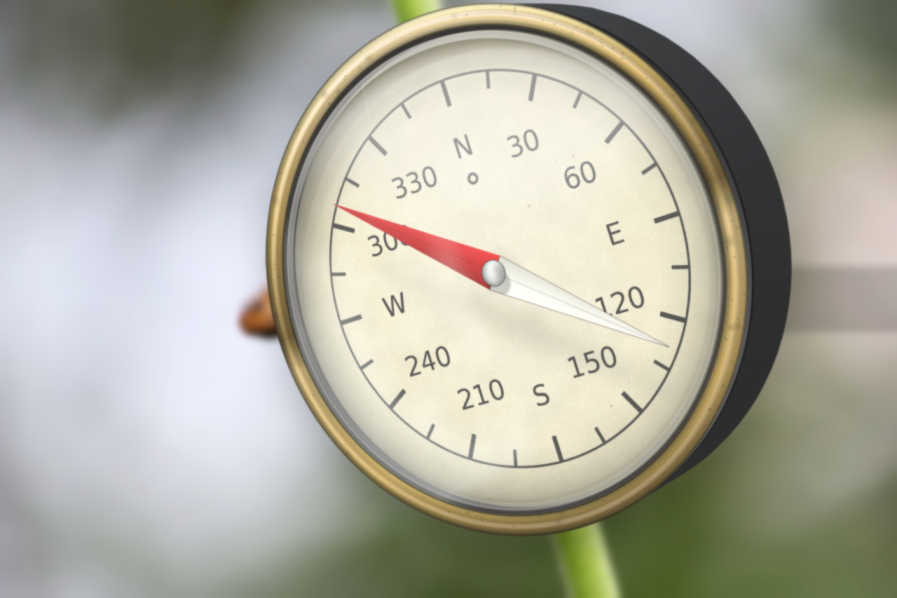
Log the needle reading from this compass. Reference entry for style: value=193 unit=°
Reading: value=307.5 unit=°
